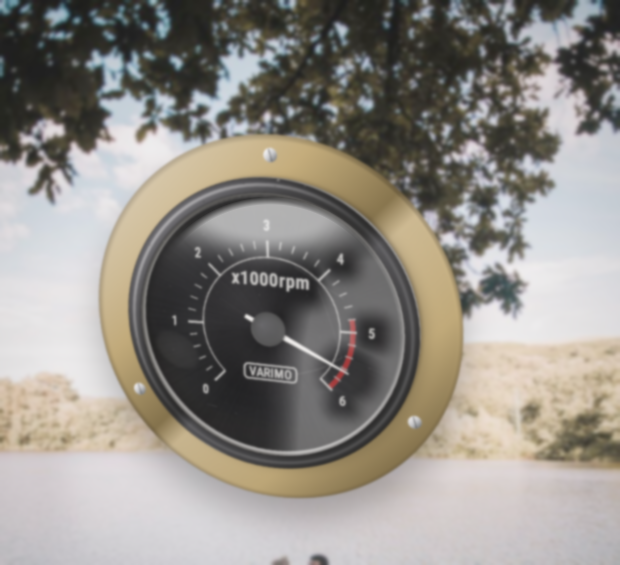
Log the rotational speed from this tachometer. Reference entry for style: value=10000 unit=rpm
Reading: value=5600 unit=rpm
